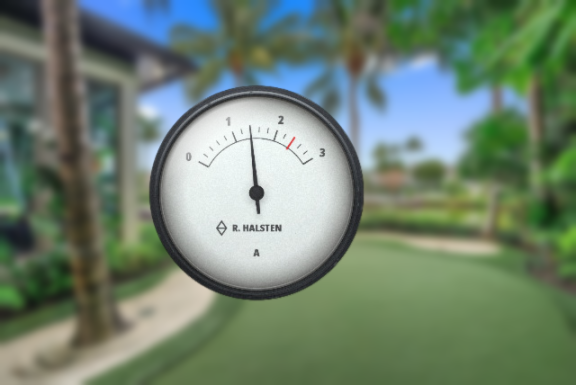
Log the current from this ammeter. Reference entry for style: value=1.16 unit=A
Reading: value=1.4 unit=A
